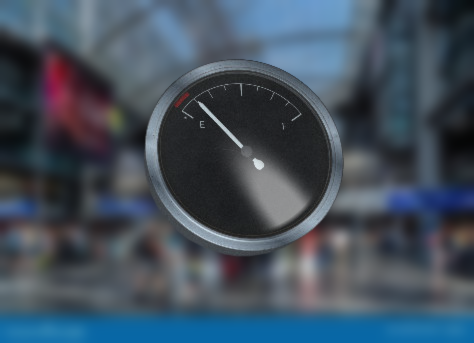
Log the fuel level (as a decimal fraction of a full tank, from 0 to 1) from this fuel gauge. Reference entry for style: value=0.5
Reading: value=0.125
